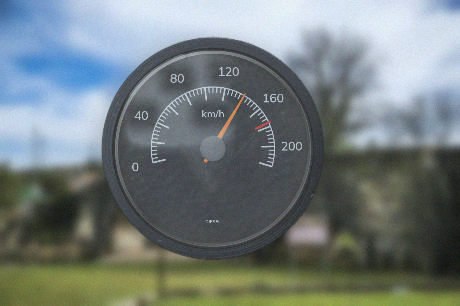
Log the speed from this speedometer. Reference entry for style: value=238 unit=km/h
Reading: value=140 unit=km/h
